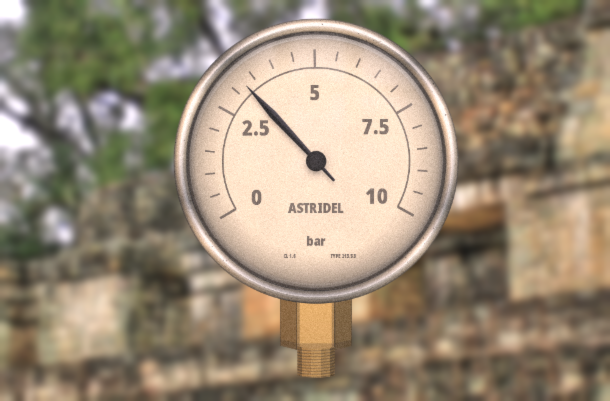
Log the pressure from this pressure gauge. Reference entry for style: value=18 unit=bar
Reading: value=3.25 unit=bar
